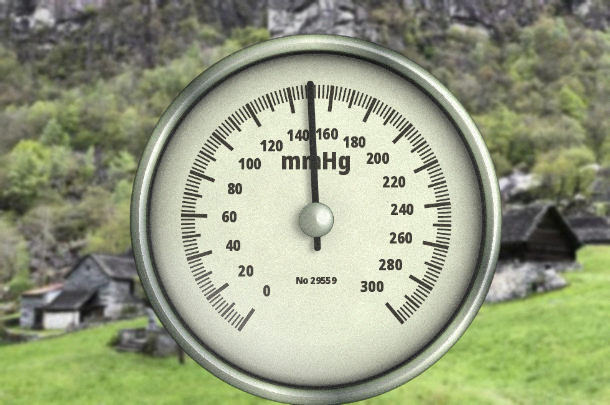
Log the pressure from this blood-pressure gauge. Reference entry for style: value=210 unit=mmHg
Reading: value=150 unit=mmHg
